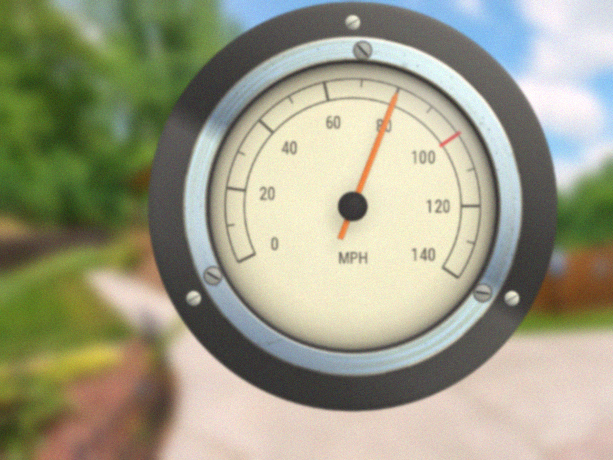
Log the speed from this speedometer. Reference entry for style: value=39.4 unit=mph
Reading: value=80 unit=mph
